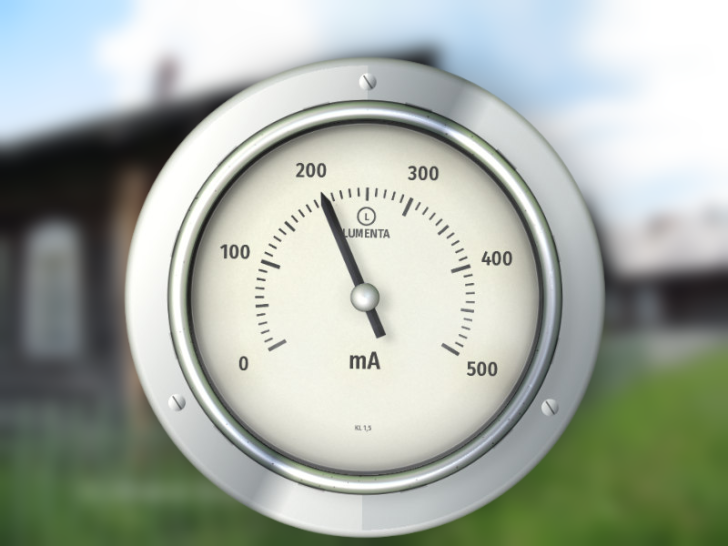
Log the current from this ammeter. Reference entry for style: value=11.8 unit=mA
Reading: value=200 unit=mA
